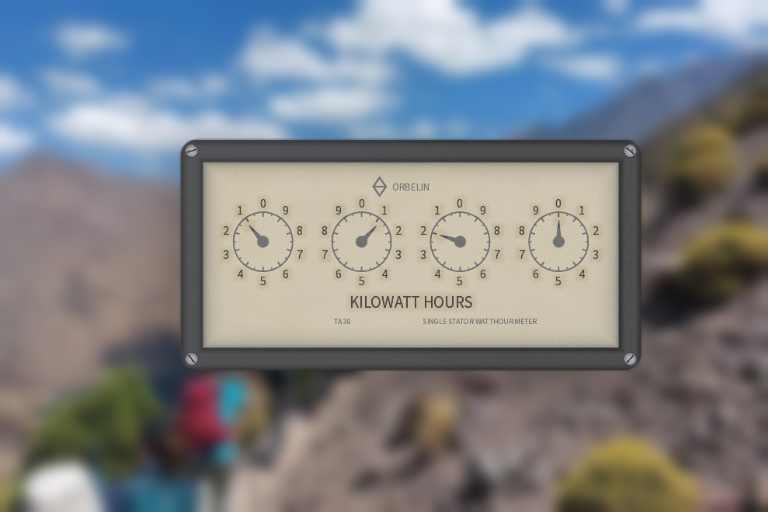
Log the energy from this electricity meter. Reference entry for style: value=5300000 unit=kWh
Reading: value=1120 unit=kWh
